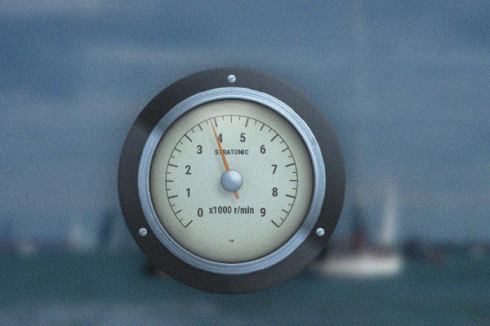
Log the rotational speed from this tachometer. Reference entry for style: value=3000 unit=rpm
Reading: value=3875 unit=rpm
